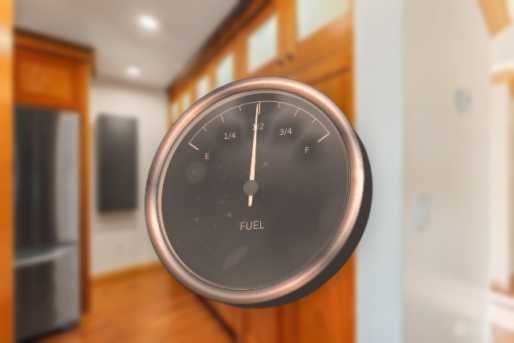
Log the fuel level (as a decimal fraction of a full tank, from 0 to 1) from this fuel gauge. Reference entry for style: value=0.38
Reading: value=0.5
